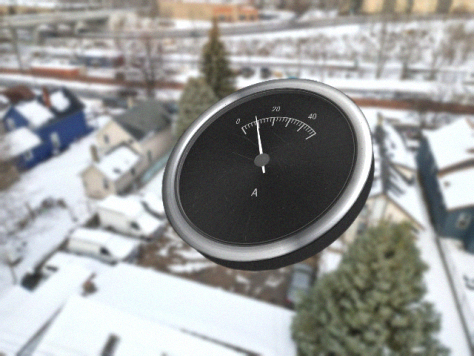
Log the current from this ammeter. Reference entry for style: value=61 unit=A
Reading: value=10 unit=A
